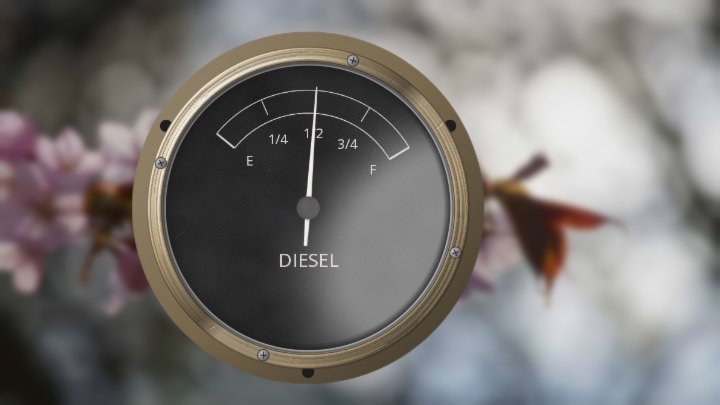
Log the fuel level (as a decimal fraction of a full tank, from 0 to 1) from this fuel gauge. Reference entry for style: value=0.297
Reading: value=0.5
